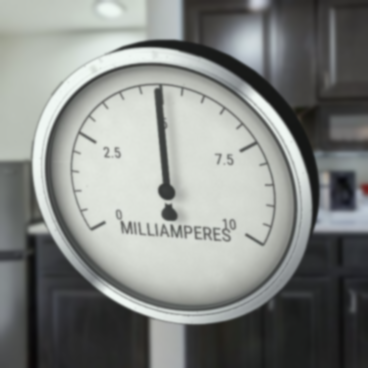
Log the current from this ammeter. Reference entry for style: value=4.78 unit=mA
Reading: value=5 unit=mA
